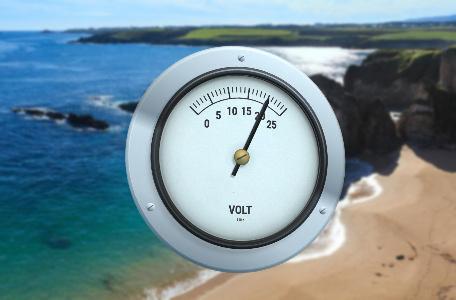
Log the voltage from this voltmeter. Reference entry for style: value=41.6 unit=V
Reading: value=20 unit=V
